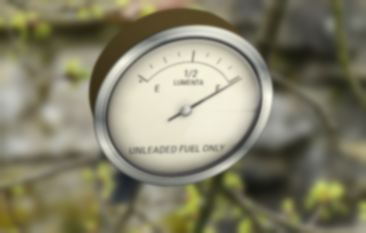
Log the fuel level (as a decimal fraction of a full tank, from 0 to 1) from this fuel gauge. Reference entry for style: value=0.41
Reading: value=1
